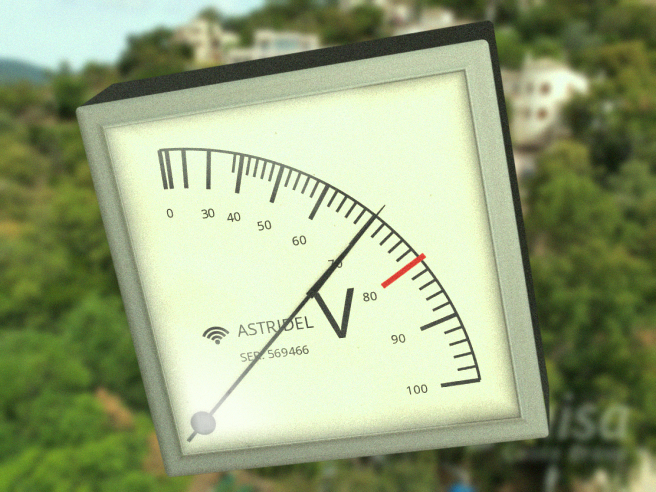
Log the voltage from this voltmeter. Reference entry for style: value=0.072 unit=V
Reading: value=70 unit=V
